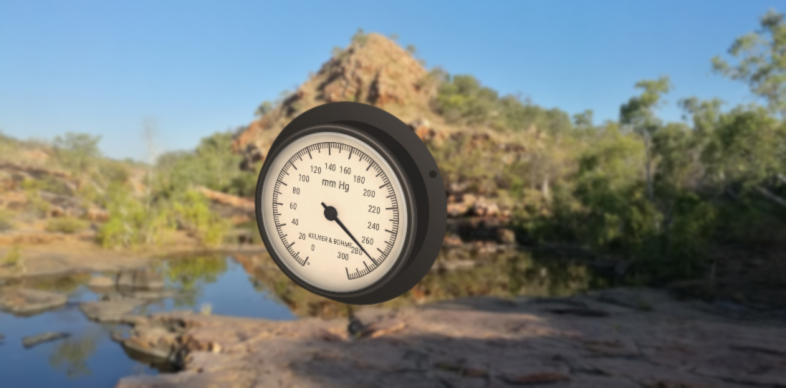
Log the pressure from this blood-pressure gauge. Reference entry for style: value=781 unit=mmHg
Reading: value=270 unit=mmHg
